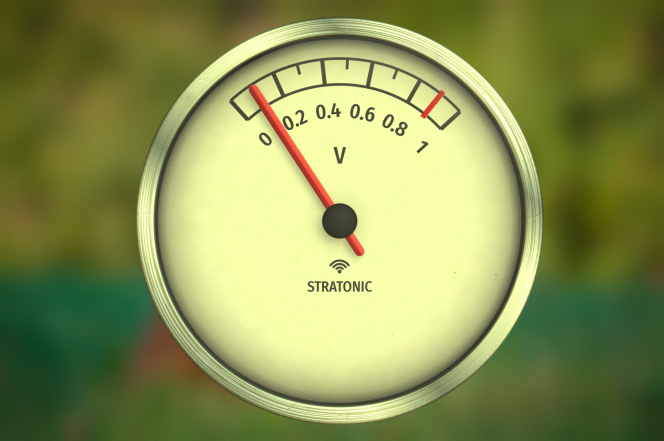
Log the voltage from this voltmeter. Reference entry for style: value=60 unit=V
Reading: value=0.1 unit=V
